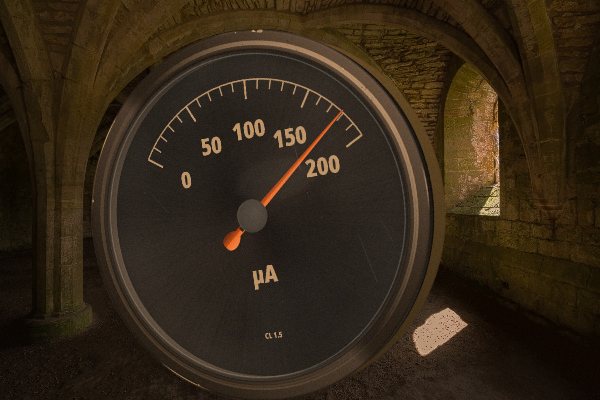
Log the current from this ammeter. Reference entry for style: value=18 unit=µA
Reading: value=180 unit=µA
